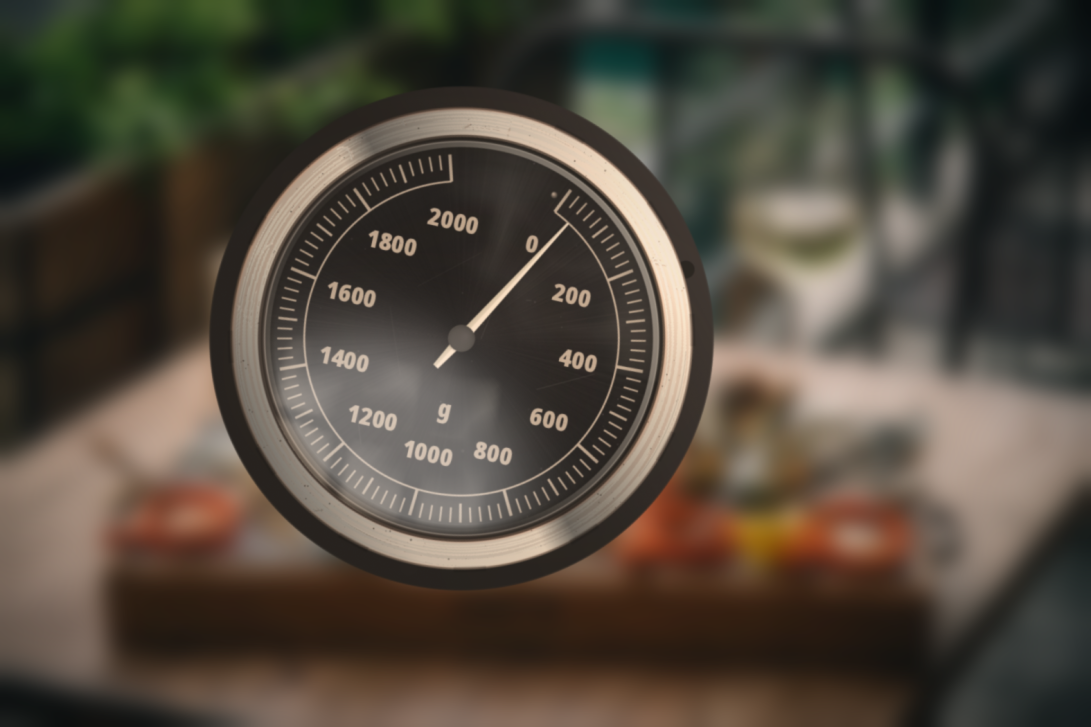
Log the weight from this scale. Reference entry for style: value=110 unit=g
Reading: value=40 unit=g
